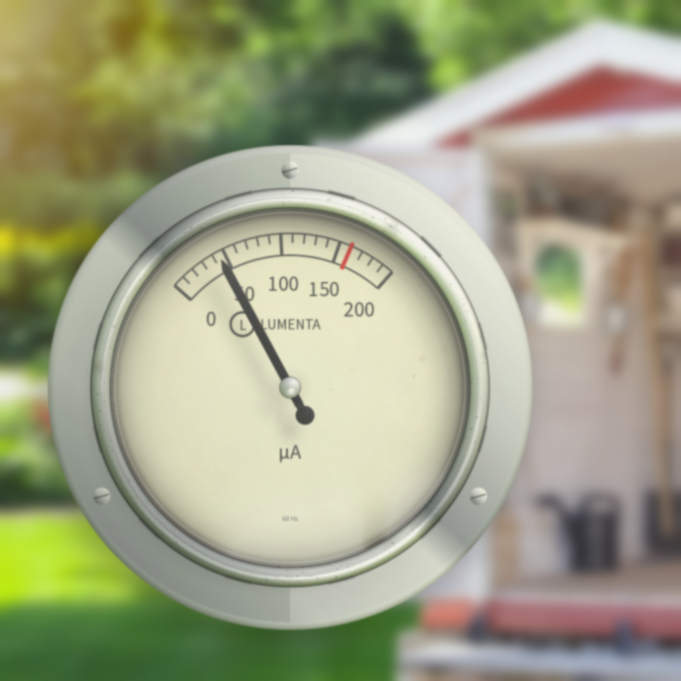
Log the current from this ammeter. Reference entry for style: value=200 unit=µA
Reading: value=45 unit=µA
